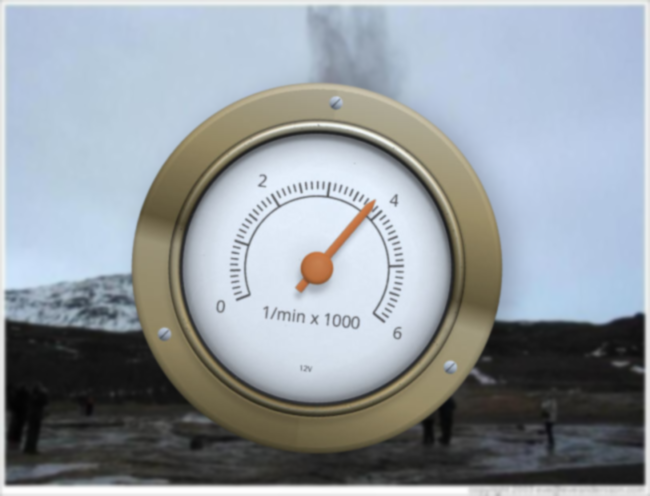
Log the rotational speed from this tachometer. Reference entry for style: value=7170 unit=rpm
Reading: value=3800 unit=rpm
